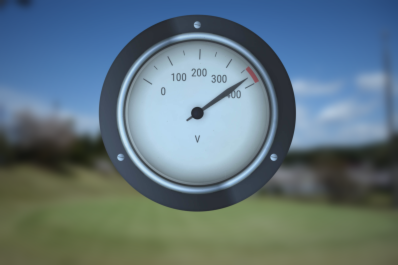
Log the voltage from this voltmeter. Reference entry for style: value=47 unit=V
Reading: value=375 unit=V
